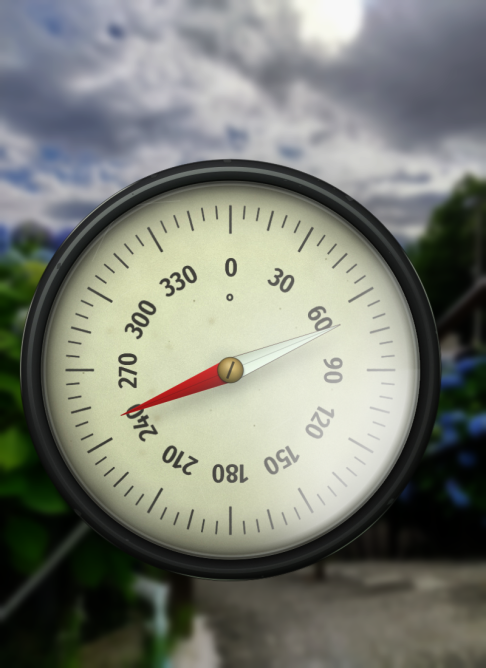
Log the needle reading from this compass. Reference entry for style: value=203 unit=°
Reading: value=247.5 unit=°
